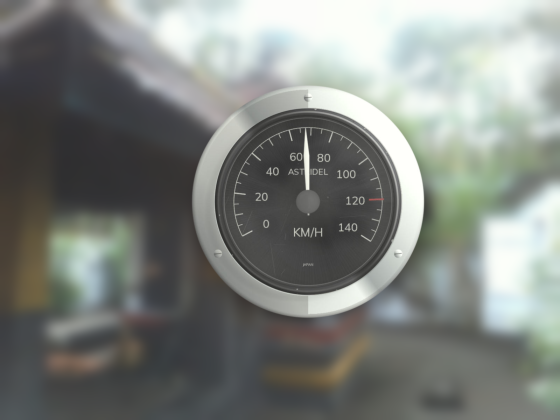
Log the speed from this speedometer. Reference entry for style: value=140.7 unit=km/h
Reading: value=67.5 unit=km/h
